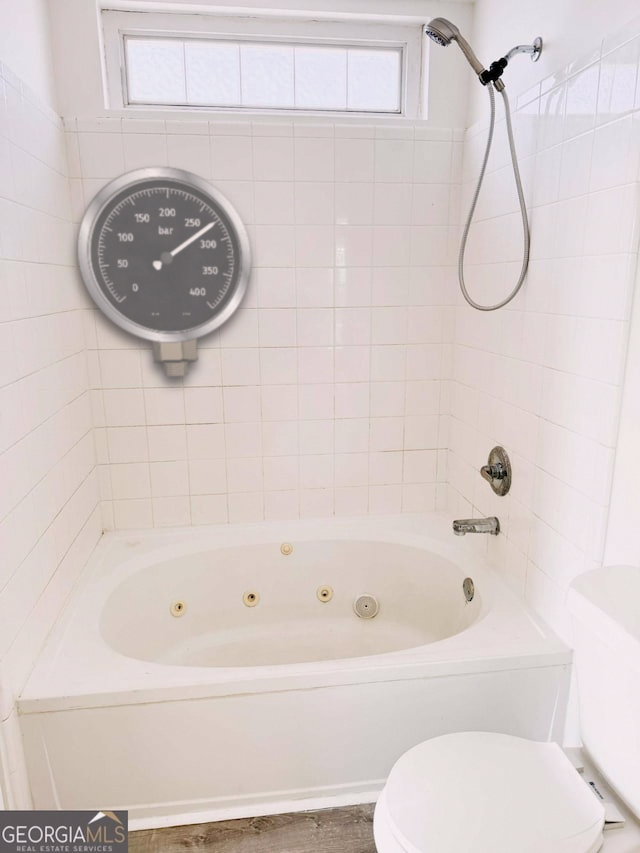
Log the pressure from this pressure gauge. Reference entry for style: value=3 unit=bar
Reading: value=275 unit=bar
